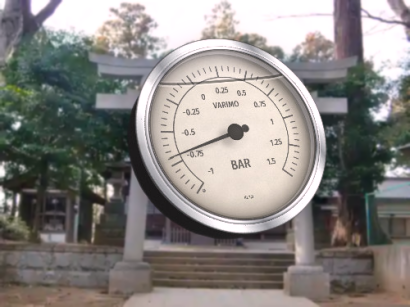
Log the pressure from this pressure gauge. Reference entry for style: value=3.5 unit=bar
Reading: value=-0.7 unit=bar
